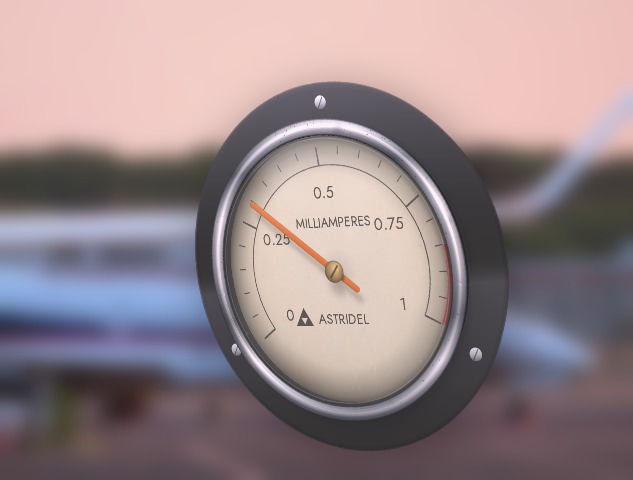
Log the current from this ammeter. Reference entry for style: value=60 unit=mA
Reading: value=0.3 unit=mA
